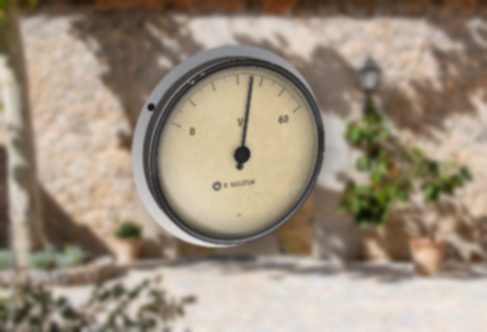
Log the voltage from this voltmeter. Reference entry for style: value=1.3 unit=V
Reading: value=35 unit=V
